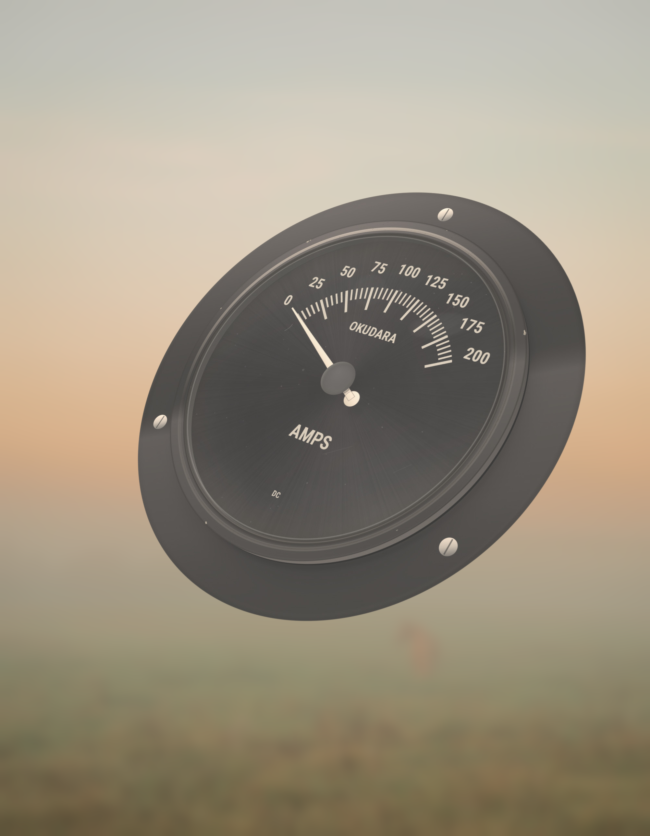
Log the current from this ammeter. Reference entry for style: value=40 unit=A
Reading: value=0 unit=A
